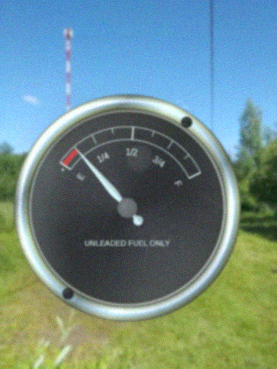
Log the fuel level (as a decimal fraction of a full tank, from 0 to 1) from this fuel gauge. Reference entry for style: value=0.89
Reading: value=0.125
